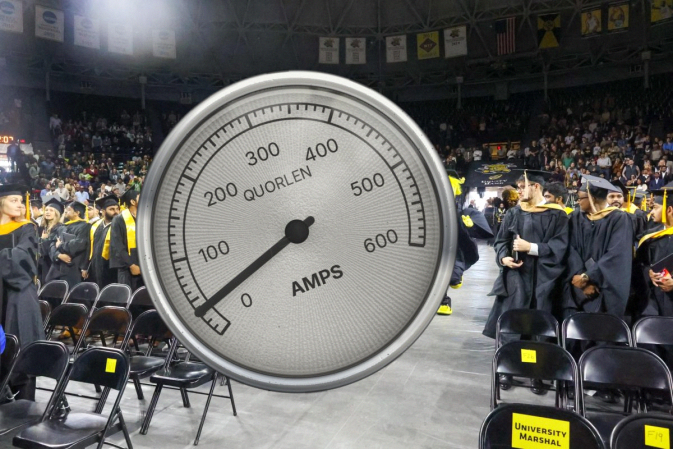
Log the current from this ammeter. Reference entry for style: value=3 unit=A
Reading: value=35 unit=A
